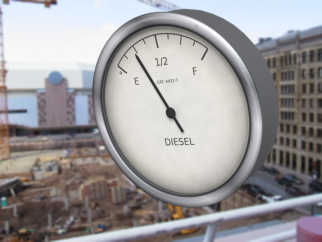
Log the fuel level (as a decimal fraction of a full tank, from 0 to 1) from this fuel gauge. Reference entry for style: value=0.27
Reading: value=0.25
